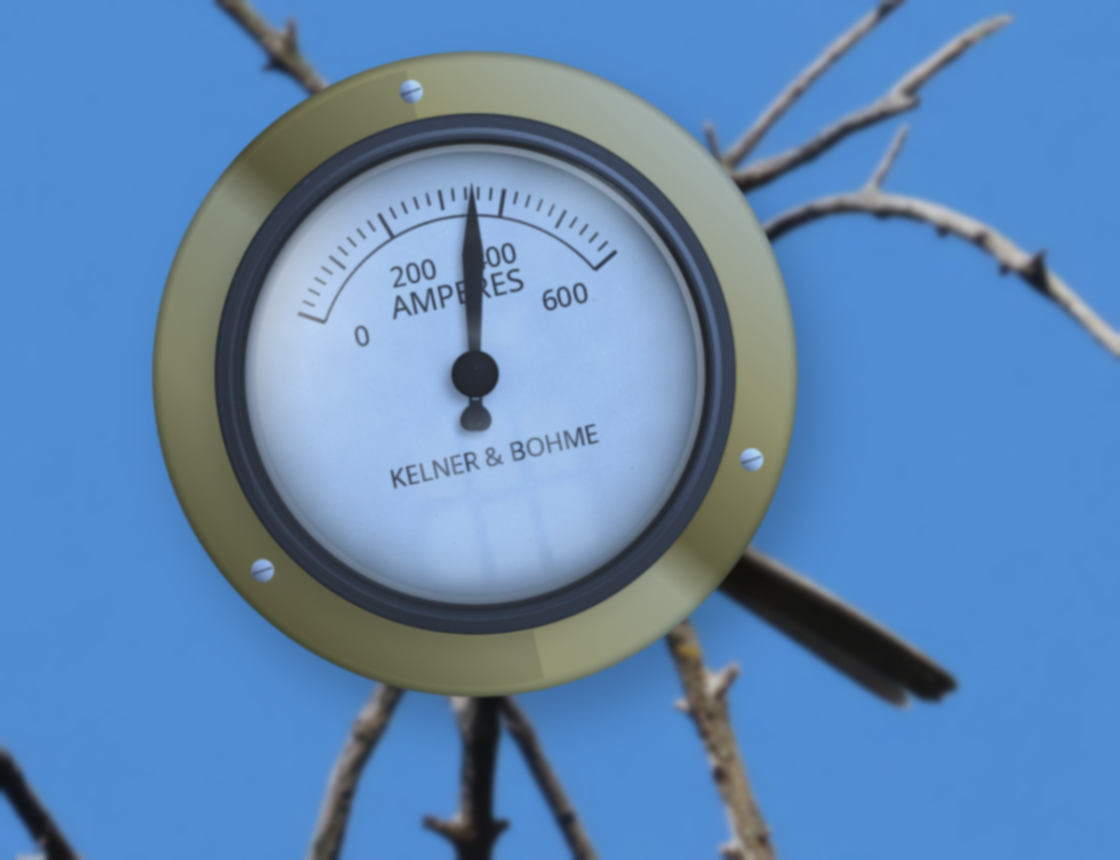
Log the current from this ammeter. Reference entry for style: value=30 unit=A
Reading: value=350 unit=A
